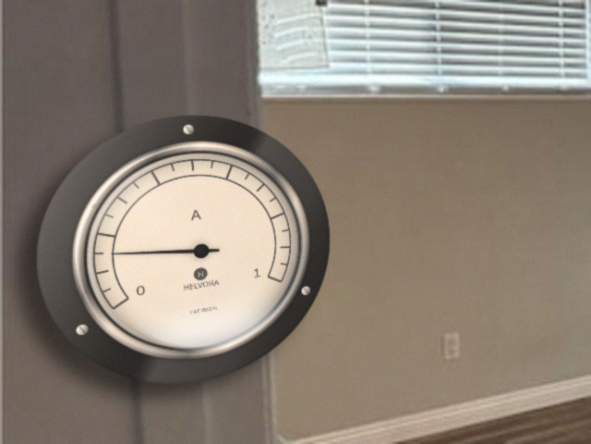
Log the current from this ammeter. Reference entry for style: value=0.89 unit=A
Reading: value=0.15 unit=A
